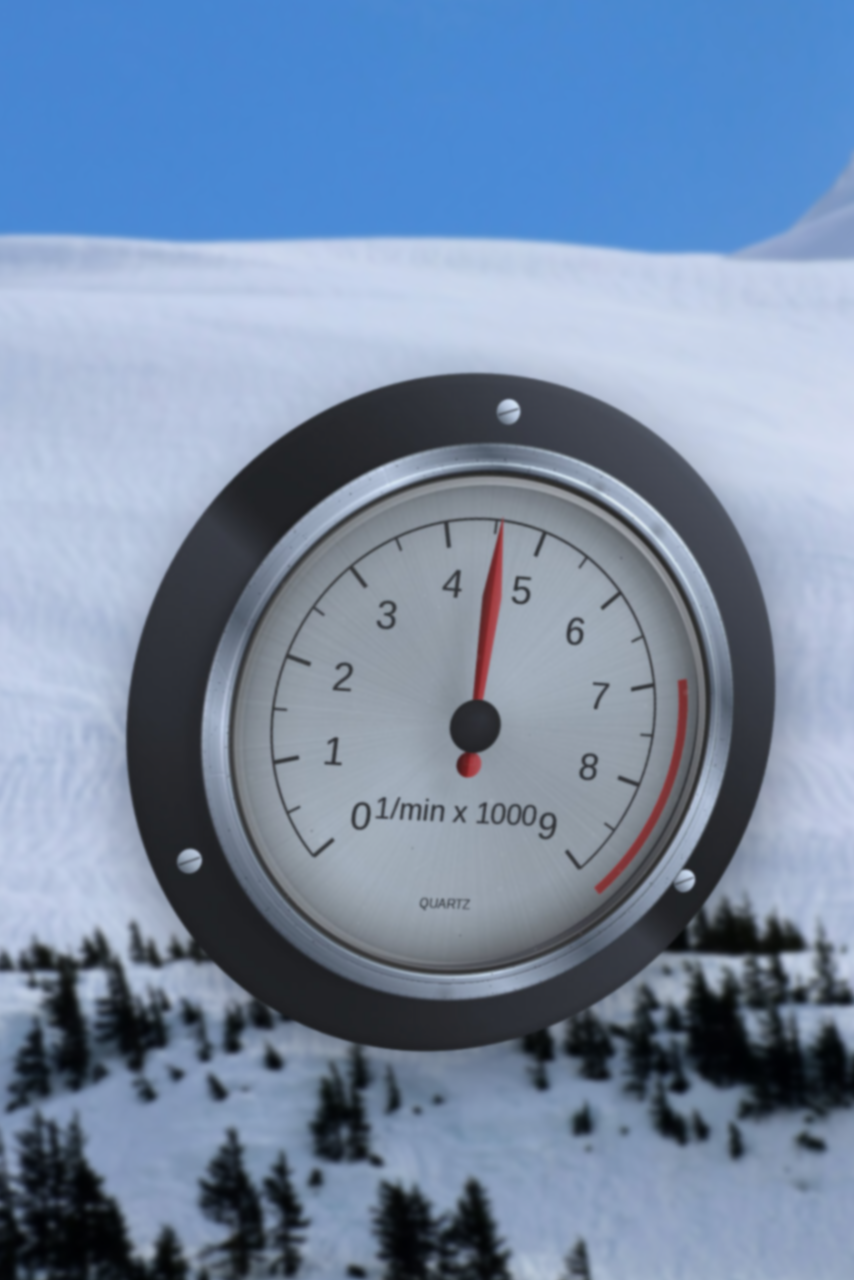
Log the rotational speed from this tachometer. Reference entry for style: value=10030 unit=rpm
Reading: value=4500 unit=rpm
